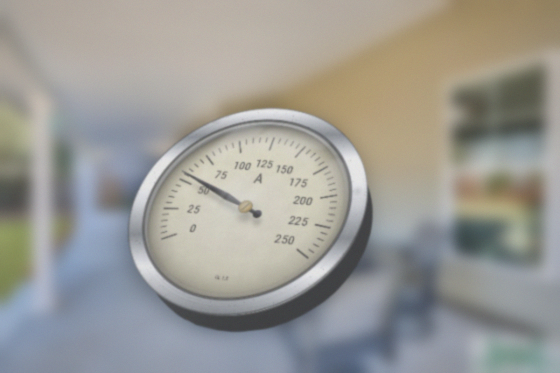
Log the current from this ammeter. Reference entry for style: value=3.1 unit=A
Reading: value=55 unit=A
